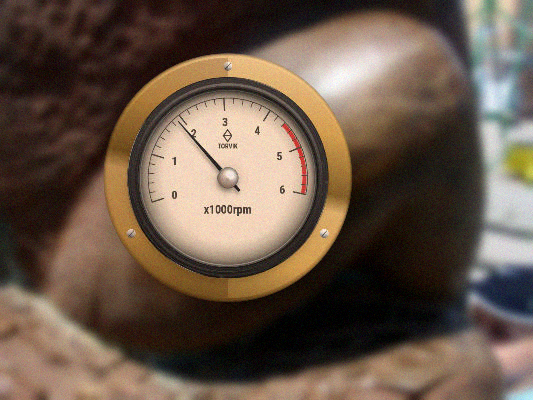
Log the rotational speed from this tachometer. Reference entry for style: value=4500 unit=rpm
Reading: value=1900 unit=rpm
